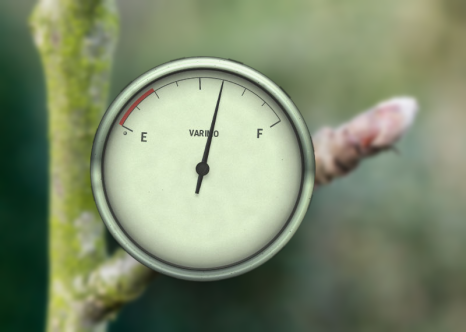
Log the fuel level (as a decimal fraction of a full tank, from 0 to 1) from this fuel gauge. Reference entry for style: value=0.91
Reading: value=0.625
